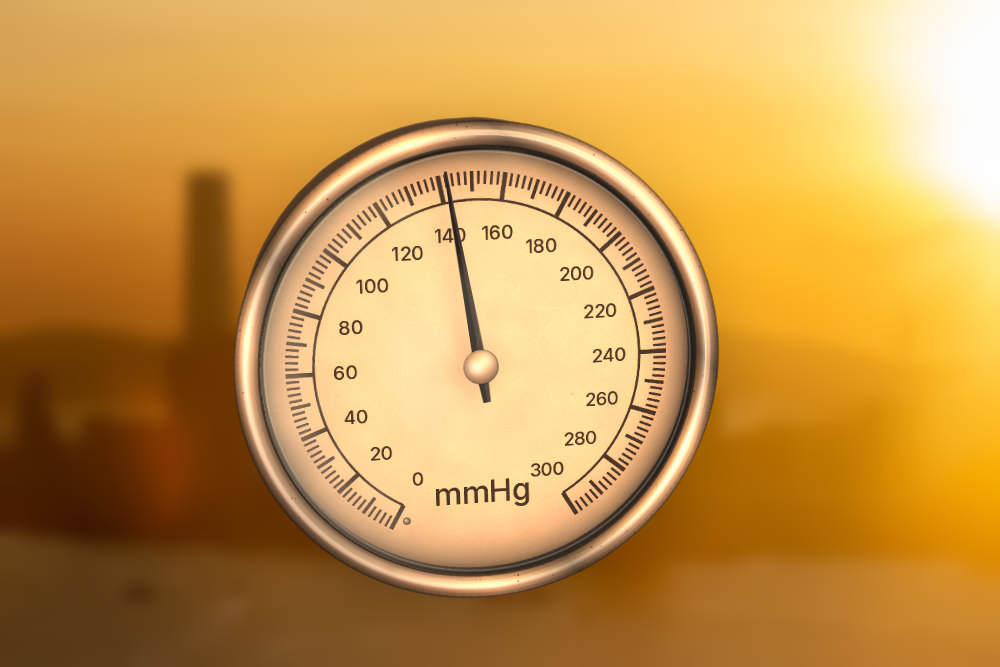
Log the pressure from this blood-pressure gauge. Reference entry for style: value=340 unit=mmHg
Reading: value=142 unit=mmHg
